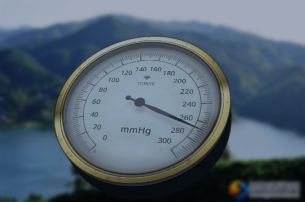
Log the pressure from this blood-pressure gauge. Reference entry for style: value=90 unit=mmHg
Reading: value=270 unit=mmHg
